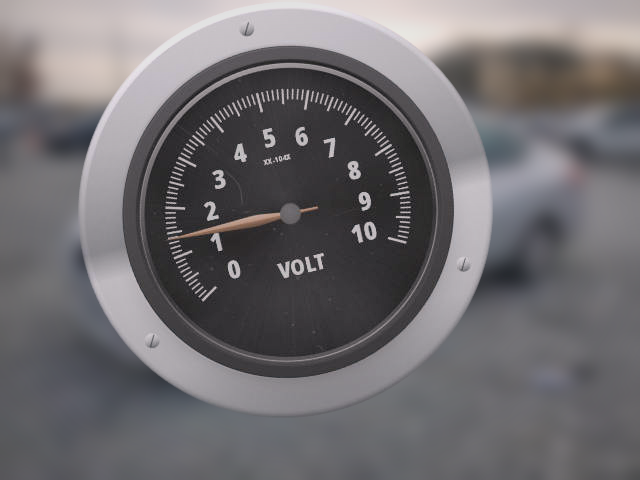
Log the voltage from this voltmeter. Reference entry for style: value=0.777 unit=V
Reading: value=1.4 unit=V
